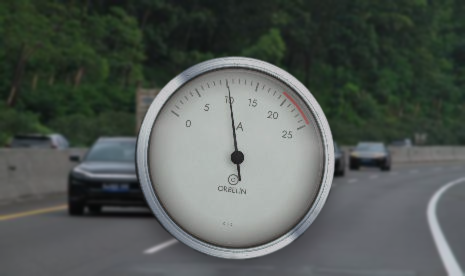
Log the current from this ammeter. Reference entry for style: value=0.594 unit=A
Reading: value=10 unit=A
